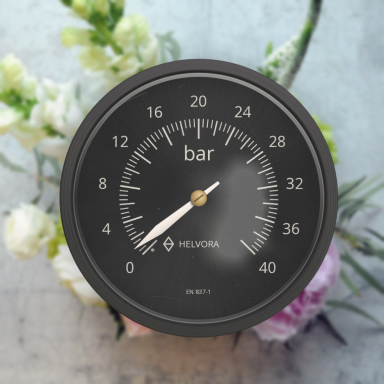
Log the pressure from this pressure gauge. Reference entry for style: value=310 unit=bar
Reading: value=1 unit=bar
